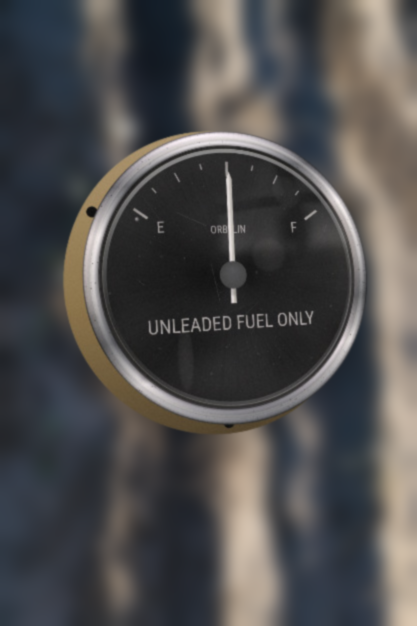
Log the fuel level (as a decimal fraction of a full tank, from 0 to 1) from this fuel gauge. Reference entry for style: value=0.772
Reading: value=0.5
